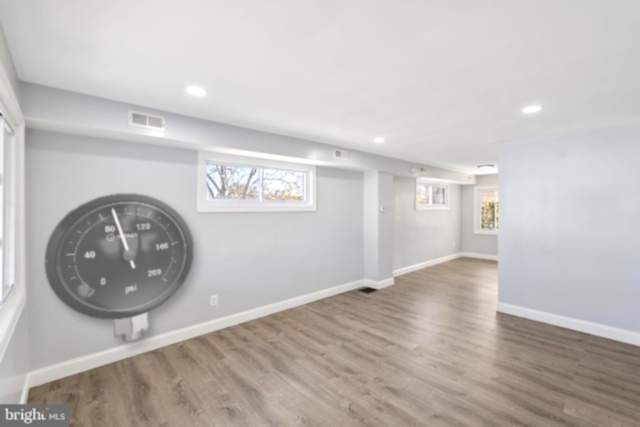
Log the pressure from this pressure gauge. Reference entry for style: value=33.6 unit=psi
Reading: value=90 unit=psi
